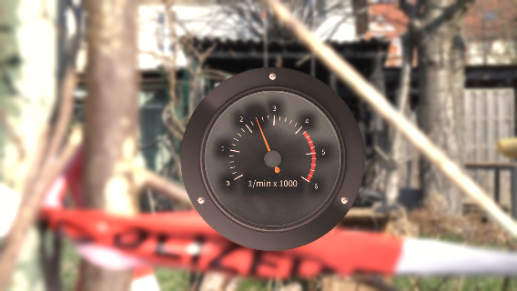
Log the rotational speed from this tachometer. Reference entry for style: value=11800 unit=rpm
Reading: value=2400 unit=rpm
